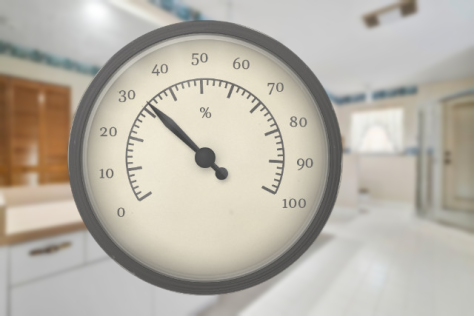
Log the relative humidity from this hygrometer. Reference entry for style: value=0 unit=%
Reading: value=32 unit=%
